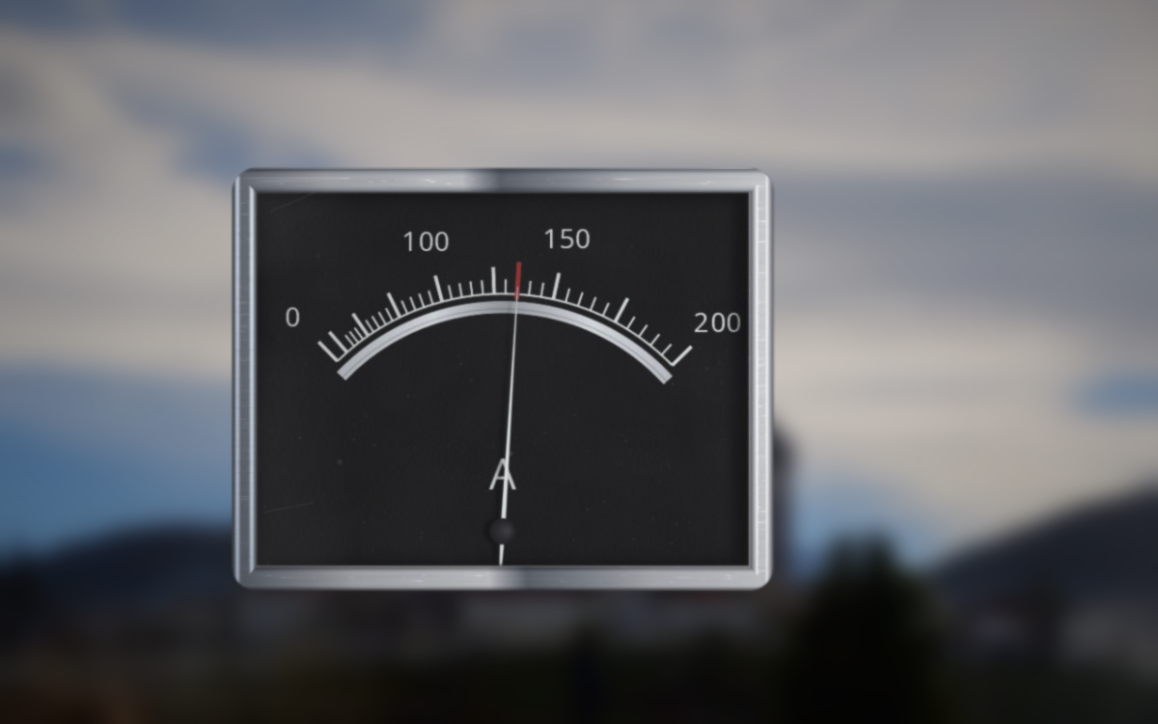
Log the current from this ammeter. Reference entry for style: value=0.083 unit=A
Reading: value=135 unit=A
